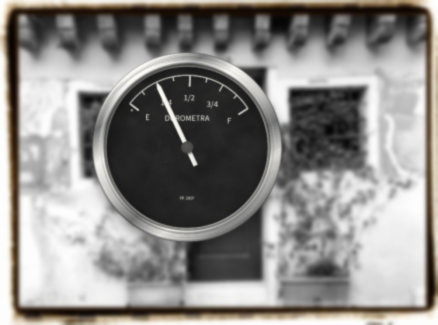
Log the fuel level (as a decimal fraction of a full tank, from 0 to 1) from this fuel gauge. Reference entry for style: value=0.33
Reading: value=0.25
